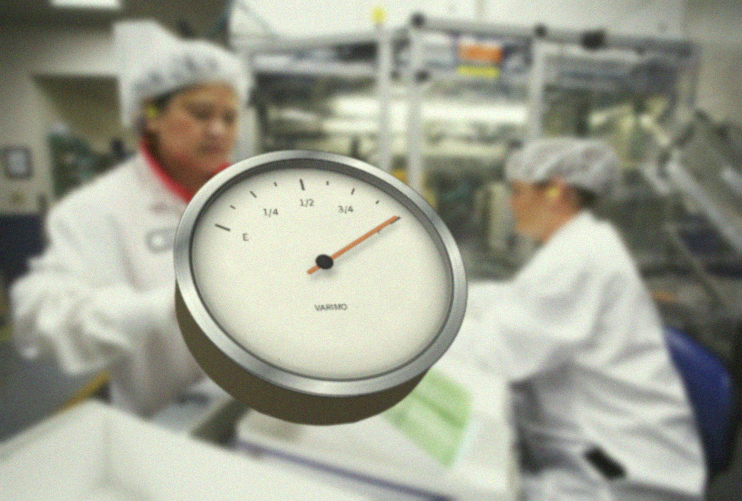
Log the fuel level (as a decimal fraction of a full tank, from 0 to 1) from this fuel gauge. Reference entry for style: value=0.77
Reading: value=1
